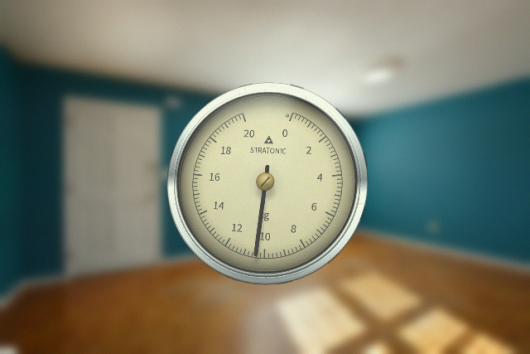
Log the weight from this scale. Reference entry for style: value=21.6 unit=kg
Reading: value=10.4 unit=kg
